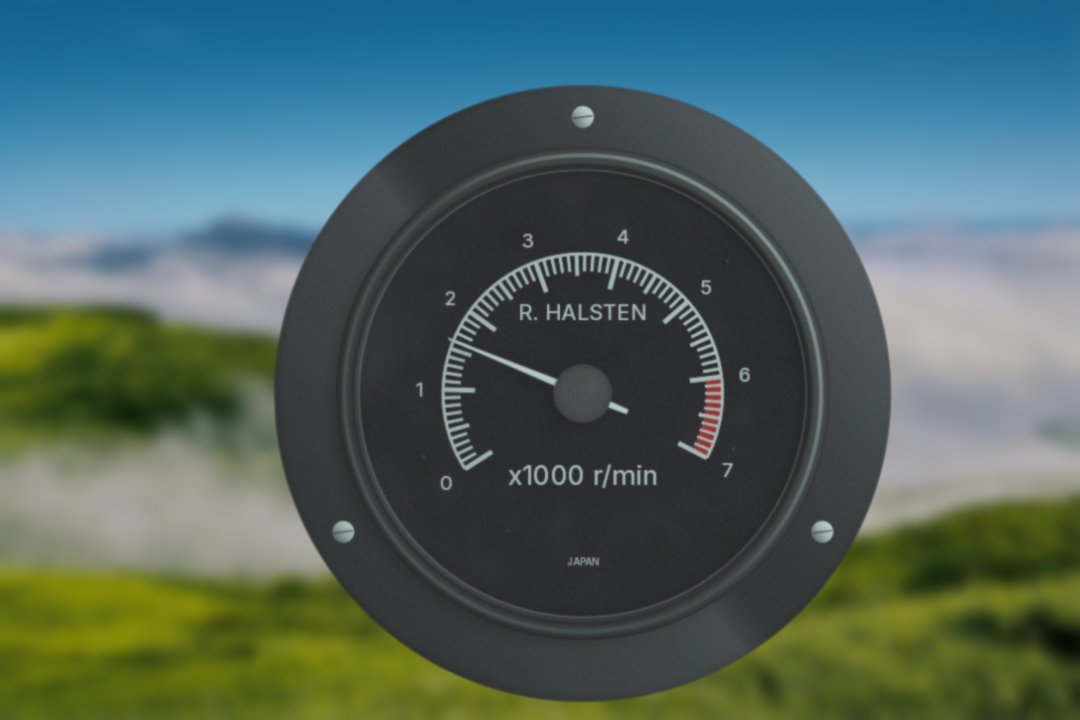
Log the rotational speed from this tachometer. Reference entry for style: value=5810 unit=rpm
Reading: value=1600 unit=rpm
